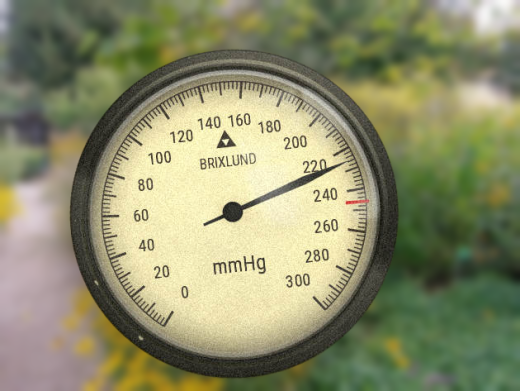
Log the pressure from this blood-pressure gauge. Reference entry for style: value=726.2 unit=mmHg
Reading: value=226 unit=mmHg
